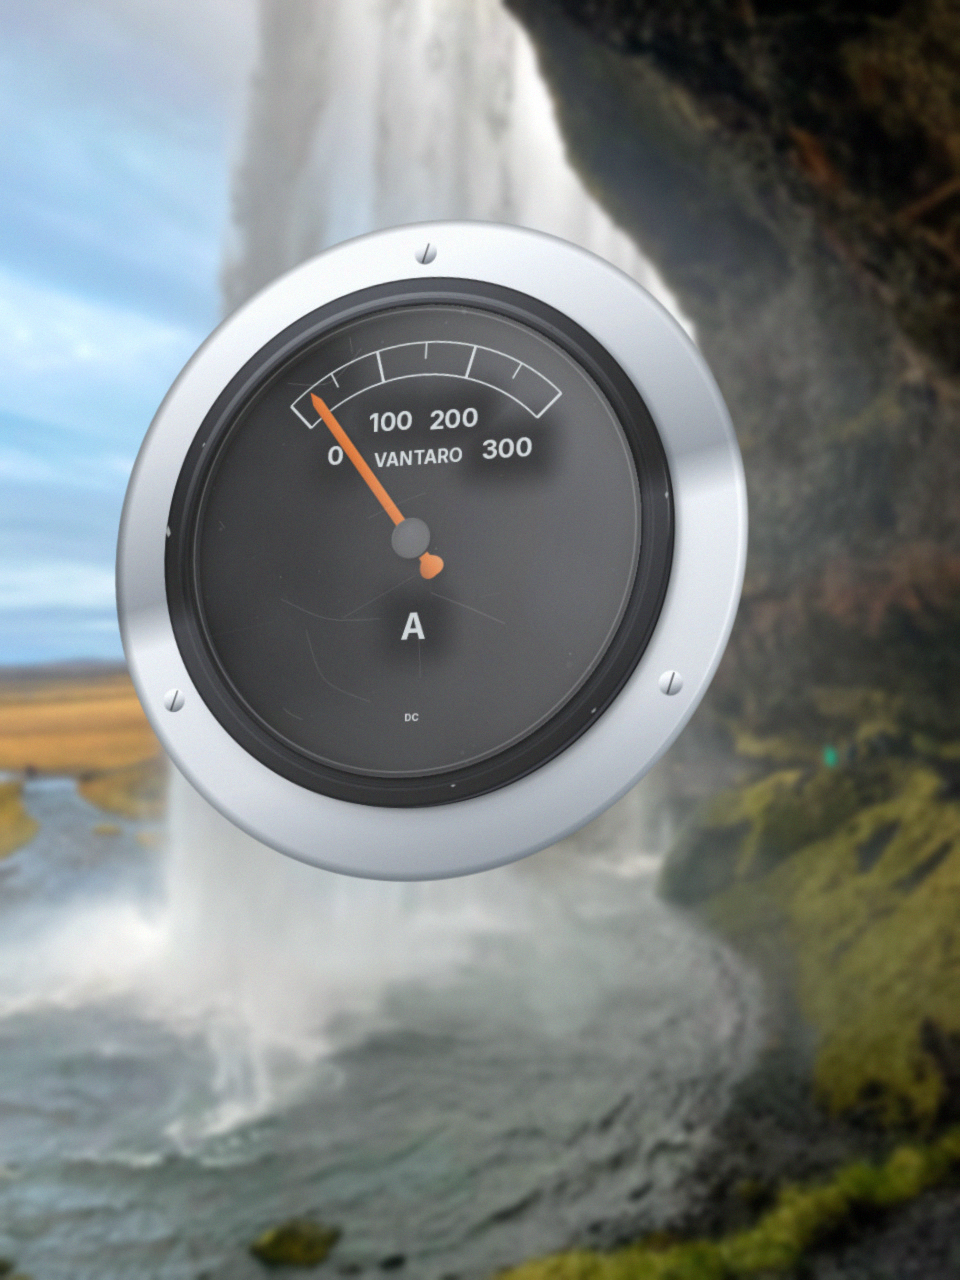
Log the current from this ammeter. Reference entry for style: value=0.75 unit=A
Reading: value=25 unit=A
